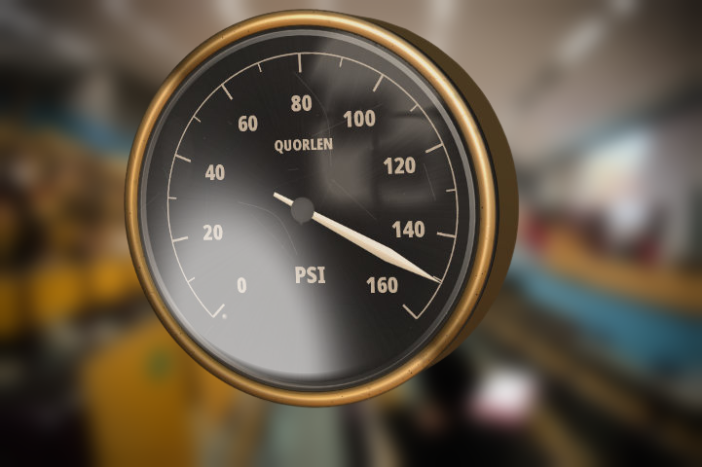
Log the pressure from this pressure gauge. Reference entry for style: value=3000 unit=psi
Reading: value=150 unit=psi
